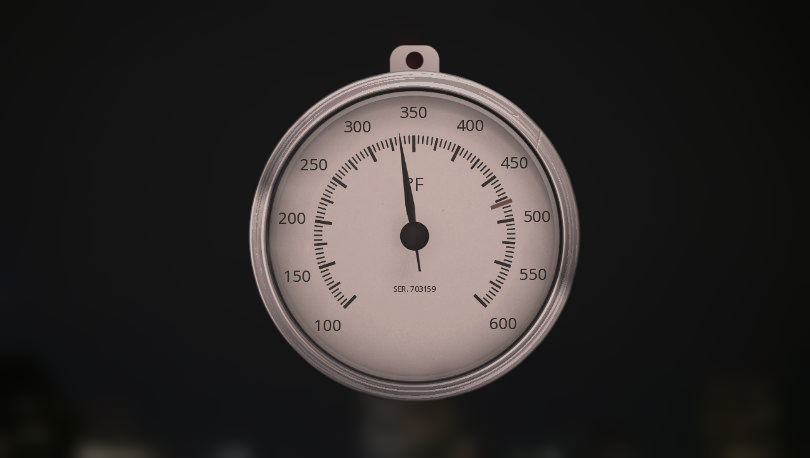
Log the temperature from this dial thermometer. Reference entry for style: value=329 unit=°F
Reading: value=335 unit=°F
